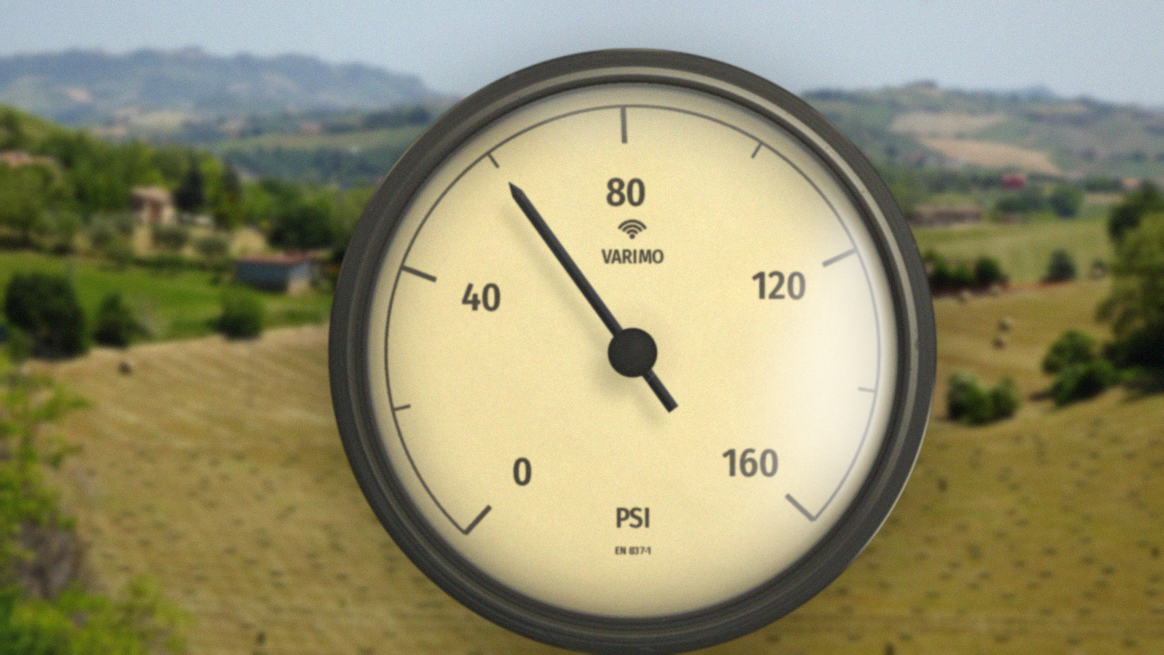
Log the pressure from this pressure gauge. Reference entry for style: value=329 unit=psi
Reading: value=60 unit=psi
